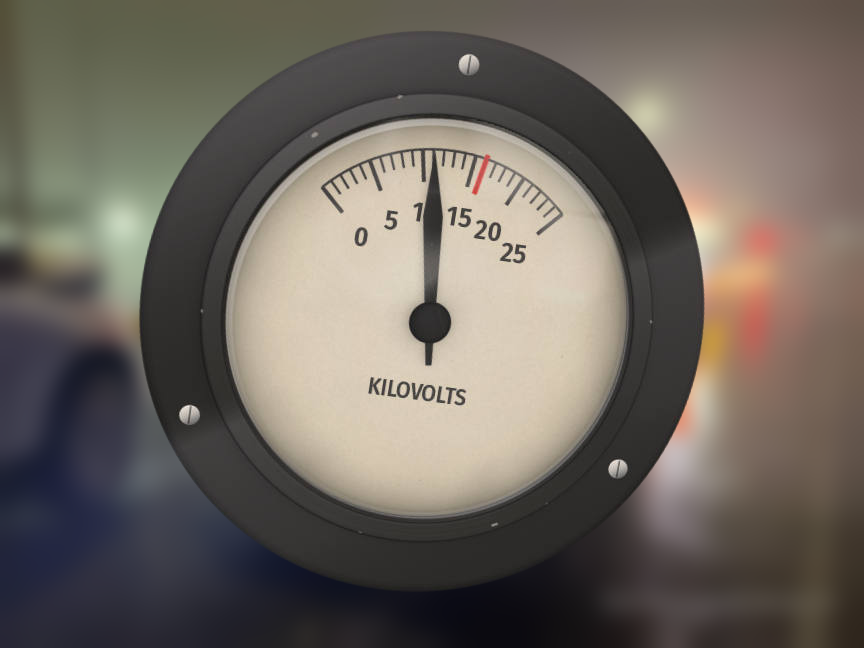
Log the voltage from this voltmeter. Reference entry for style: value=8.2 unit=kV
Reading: value=11 unit=kV
